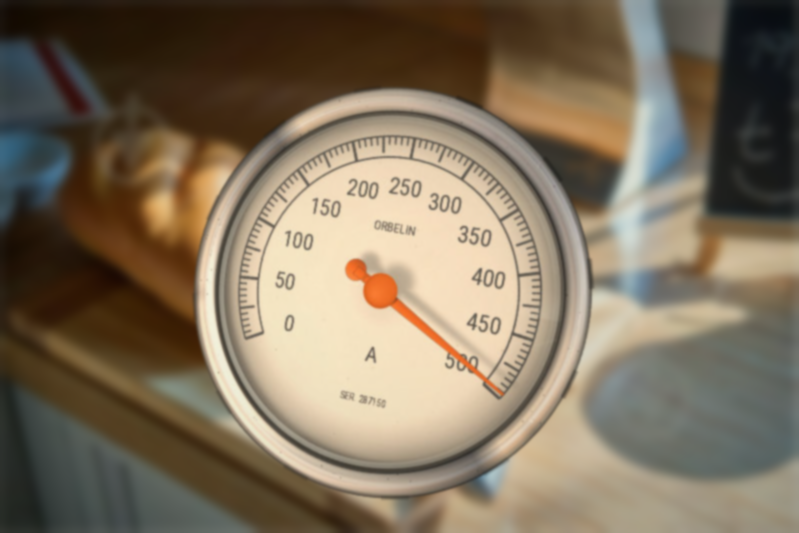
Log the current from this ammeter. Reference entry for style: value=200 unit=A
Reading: value=495 unit=A
